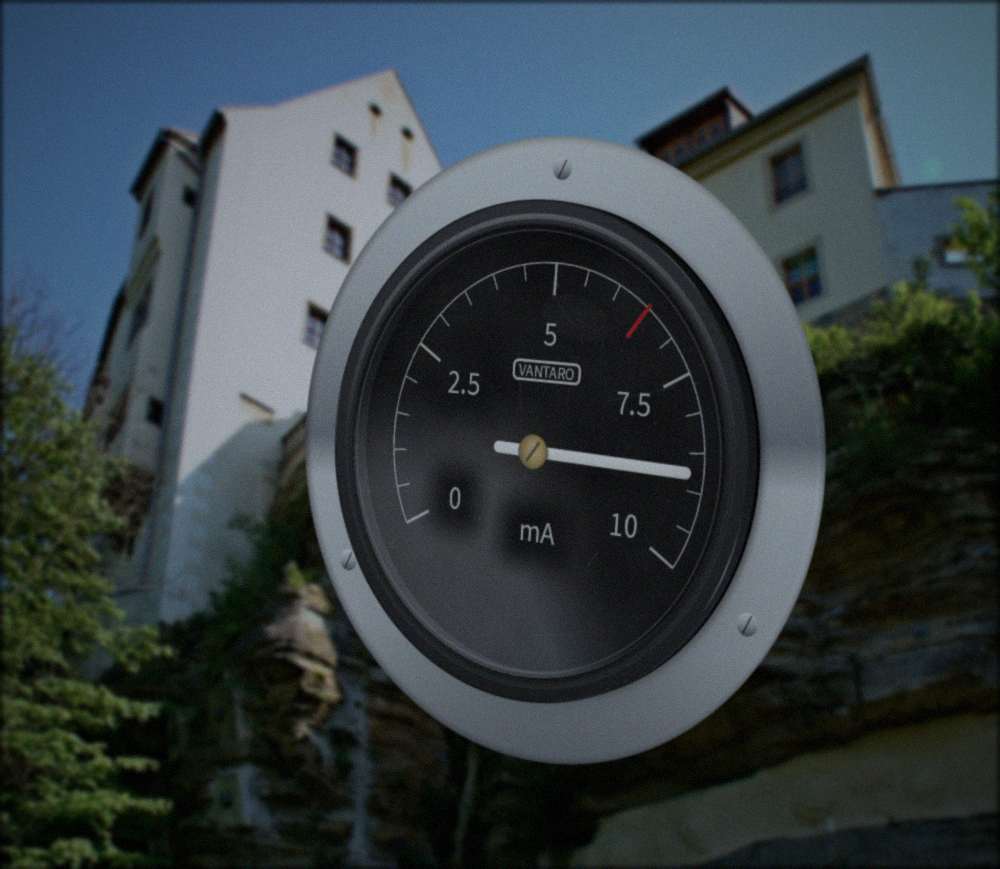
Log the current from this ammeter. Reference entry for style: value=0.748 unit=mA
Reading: value=8.75 unit=mA
